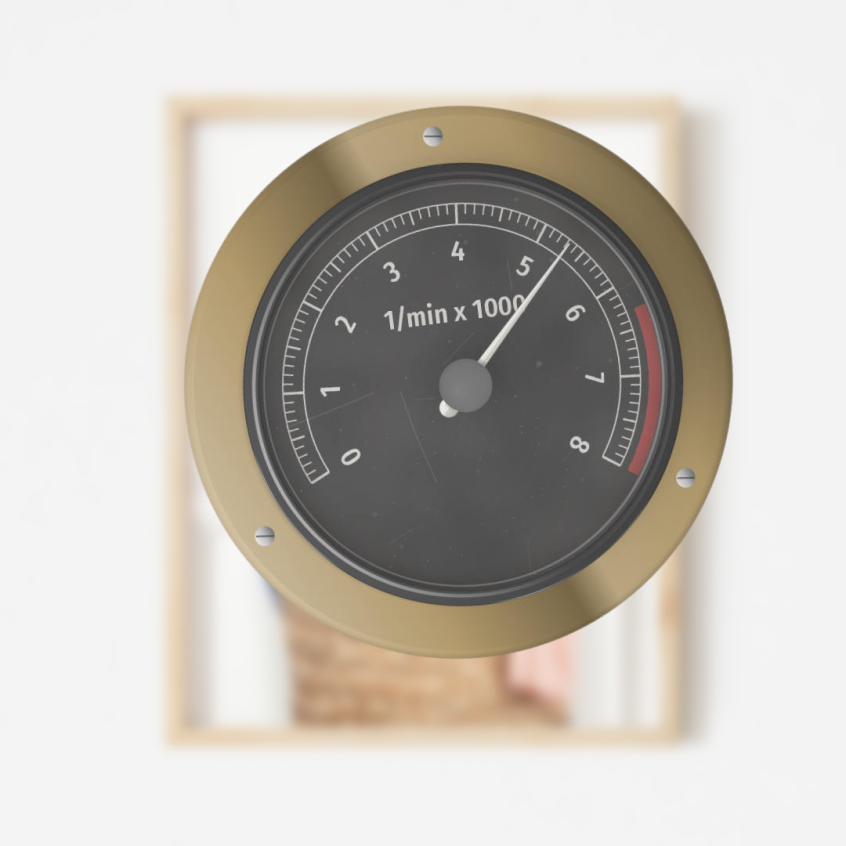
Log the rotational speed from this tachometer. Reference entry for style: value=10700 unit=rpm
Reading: value=5300 unit=rpm
